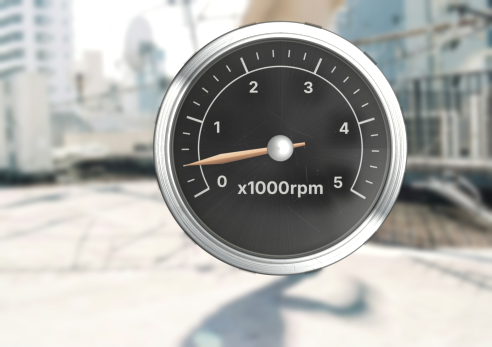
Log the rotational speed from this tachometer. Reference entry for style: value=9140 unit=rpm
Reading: value=400 unit=rpm
